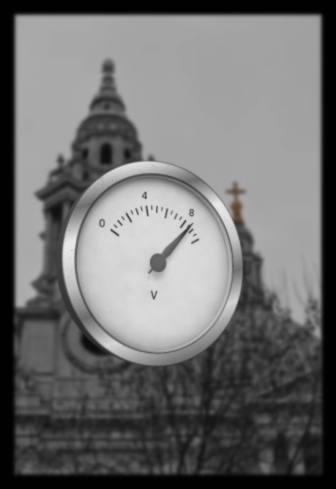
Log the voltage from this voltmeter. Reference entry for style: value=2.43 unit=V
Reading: value=8.5 unit=V
